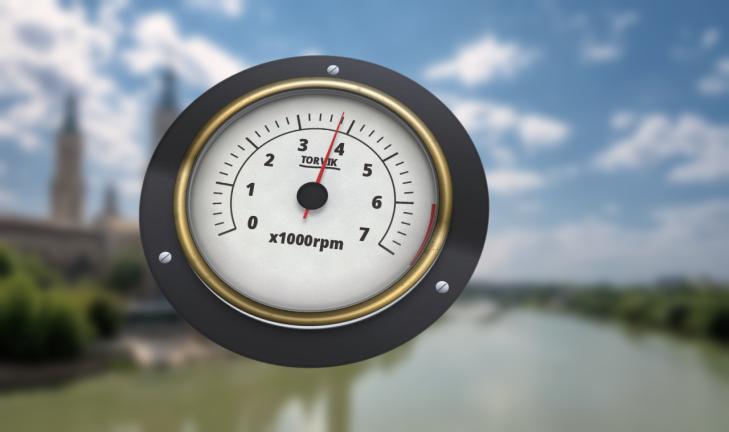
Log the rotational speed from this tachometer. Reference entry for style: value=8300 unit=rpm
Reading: value=3800 unit=rpm
